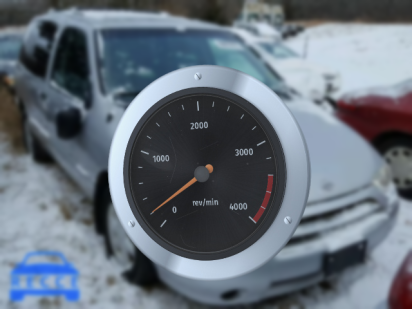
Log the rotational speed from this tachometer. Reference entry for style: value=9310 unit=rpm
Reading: value=200 unit=rpm
